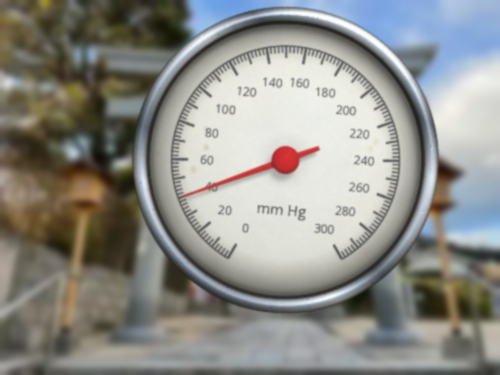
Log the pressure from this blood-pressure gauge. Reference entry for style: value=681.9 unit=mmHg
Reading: value=40 unit=mmHg
